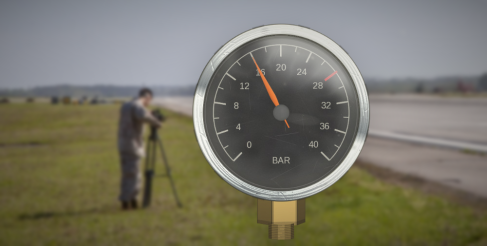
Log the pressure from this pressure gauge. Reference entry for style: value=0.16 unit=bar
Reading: value=16 unit=bar
